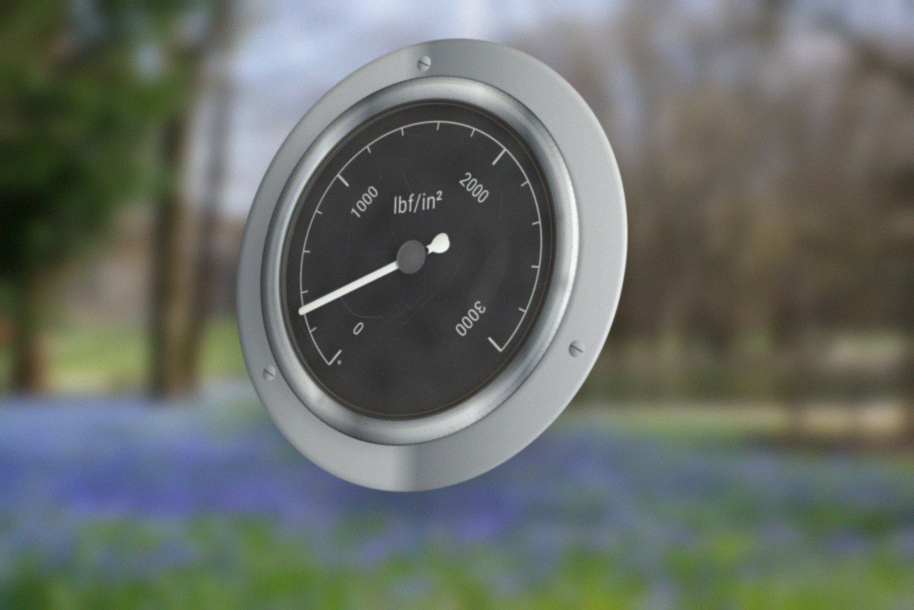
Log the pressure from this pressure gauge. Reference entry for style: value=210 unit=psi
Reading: value=300 unit=psi
